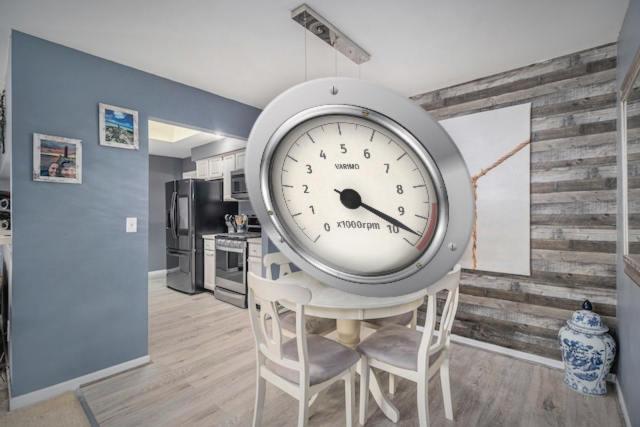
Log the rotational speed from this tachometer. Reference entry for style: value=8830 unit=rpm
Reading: value=9500 unit=rpm
